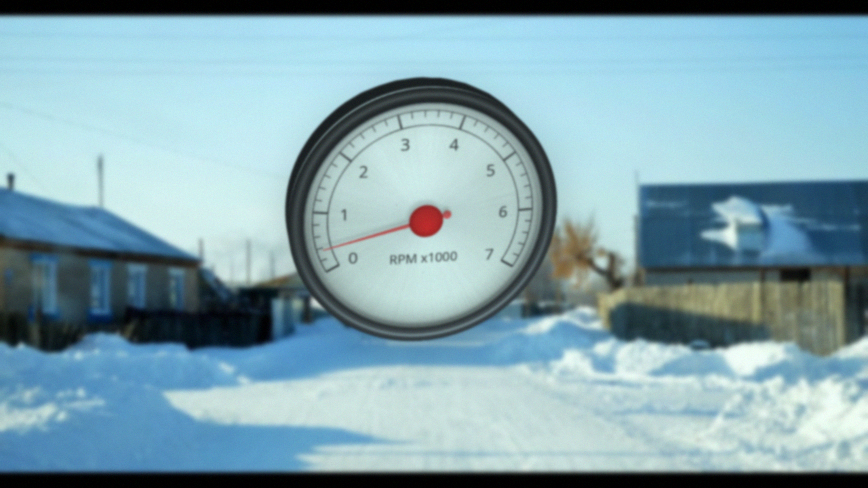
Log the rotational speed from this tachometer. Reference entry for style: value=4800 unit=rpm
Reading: value=400 unit=rpm
